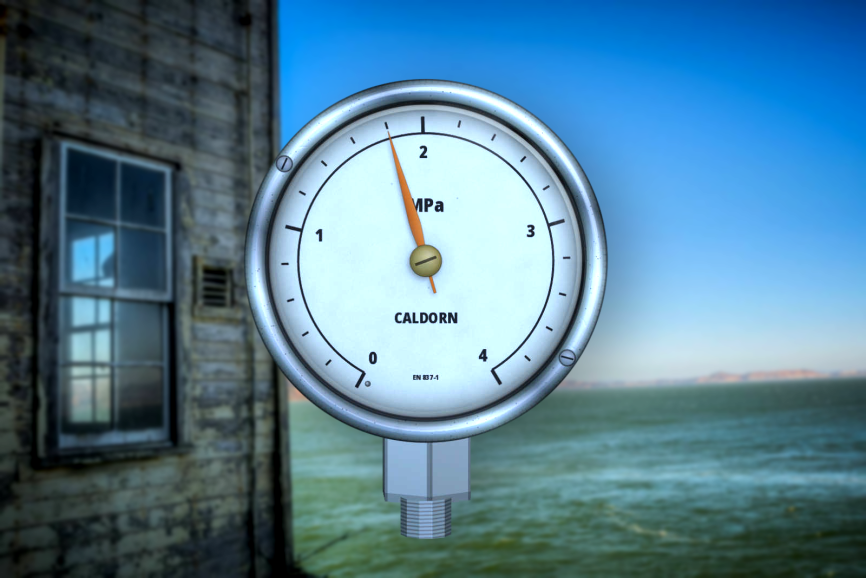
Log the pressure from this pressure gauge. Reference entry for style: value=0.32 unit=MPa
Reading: value=1.8 unit=MPa
